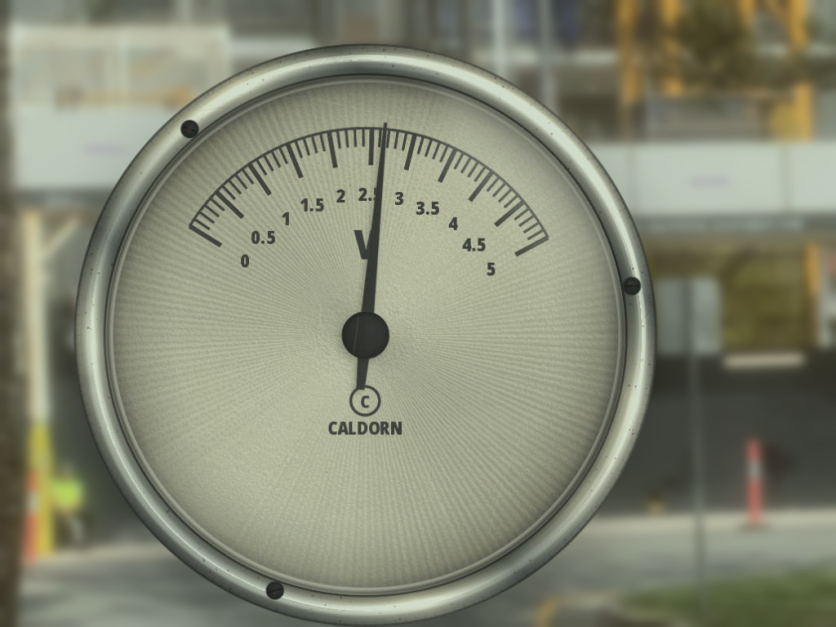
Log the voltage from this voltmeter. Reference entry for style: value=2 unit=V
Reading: value=2.65 unit=V
